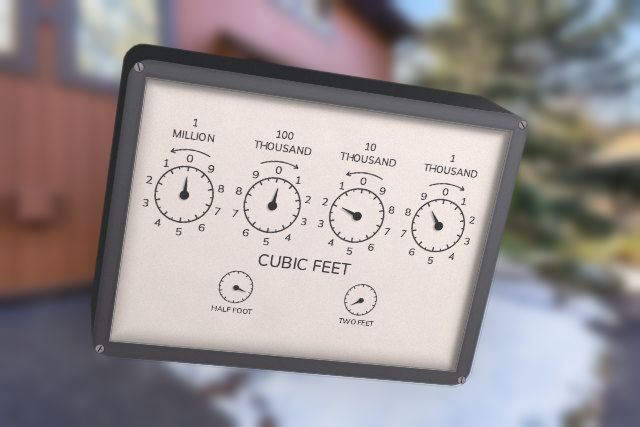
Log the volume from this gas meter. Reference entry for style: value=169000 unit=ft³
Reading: value=1900 unit=ft³
